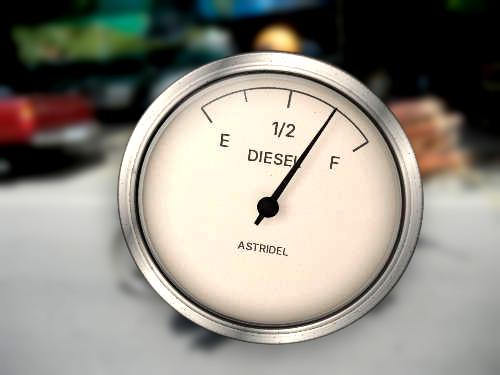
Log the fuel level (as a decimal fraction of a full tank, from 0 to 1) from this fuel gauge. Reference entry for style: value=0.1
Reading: value=0.75
